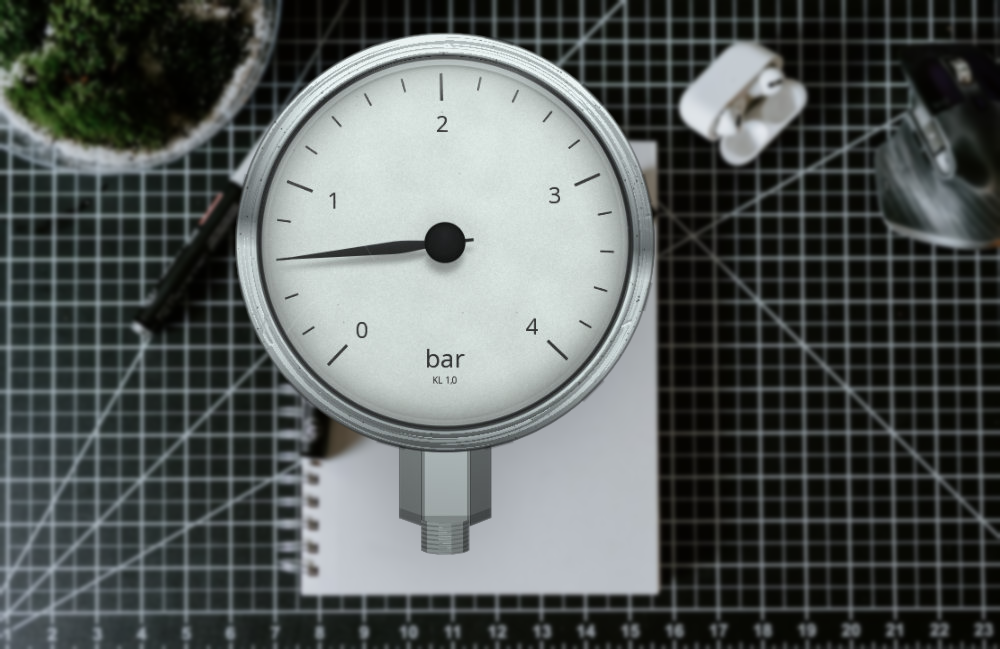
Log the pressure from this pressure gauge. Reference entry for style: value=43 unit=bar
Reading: value=0.6 unit=bar
